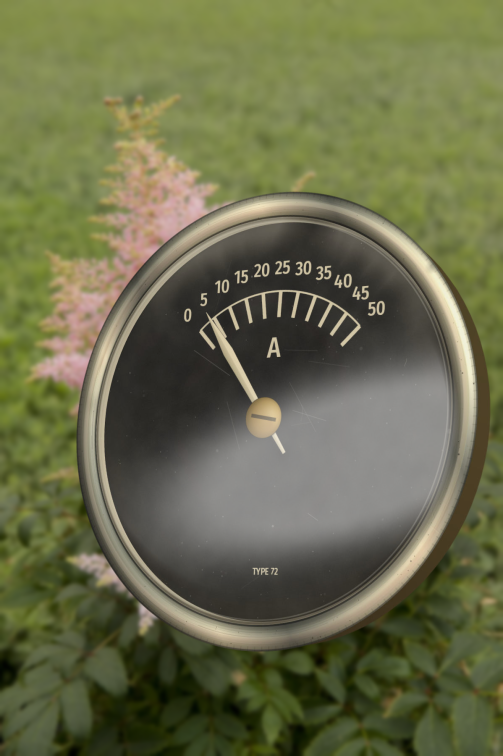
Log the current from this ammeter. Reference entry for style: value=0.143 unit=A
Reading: value=5 unit=A
